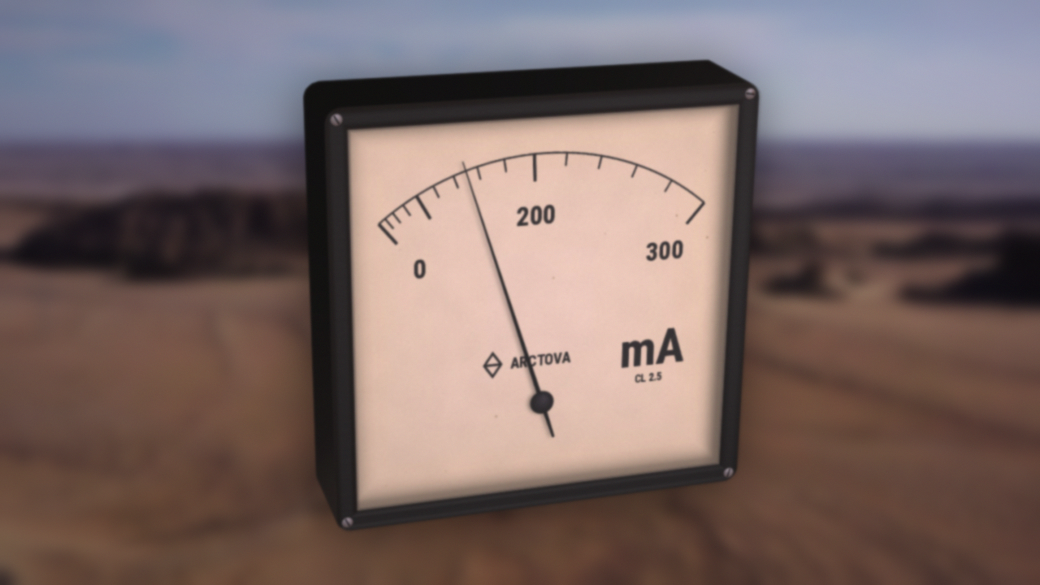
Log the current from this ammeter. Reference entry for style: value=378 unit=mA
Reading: value=150 unit=mA
